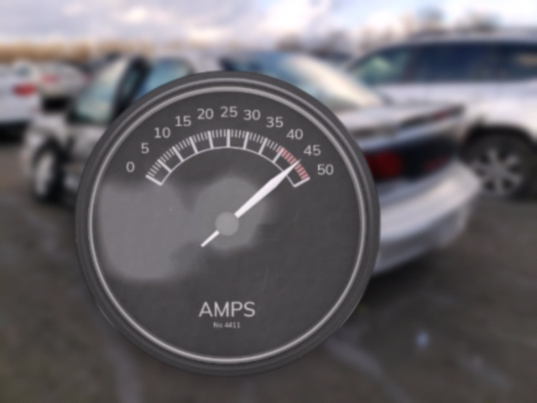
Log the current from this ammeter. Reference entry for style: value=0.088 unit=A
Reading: value=45 unit=A
